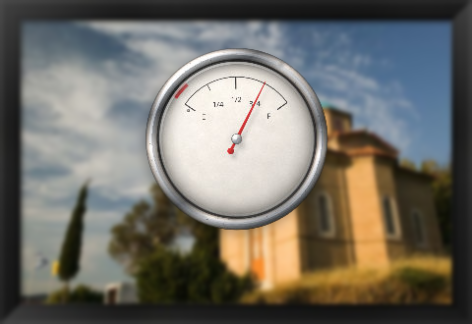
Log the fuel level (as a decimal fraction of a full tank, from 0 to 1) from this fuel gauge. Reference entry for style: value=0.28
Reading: value=0.75
